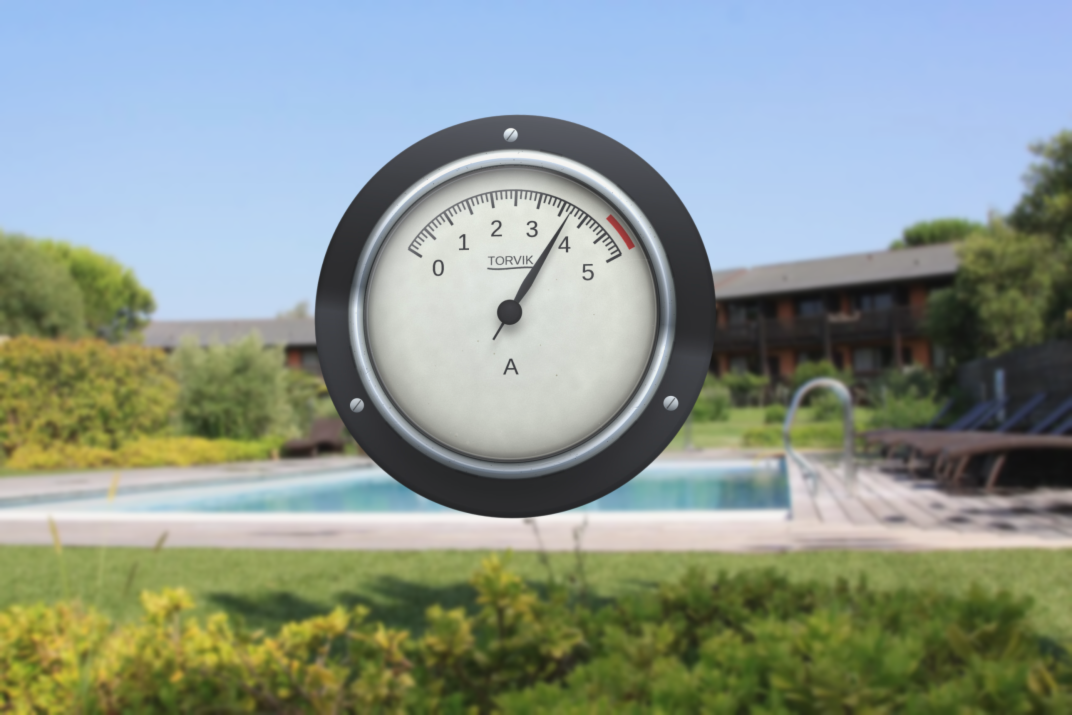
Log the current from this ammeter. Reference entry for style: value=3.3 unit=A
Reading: value=3.7 unit=A
